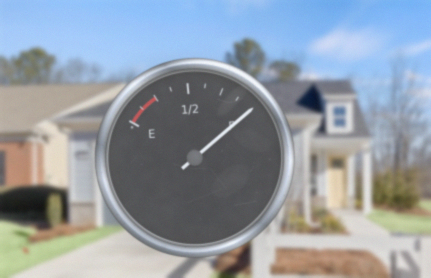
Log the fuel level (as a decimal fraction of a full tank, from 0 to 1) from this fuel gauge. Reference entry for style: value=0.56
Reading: value=1
